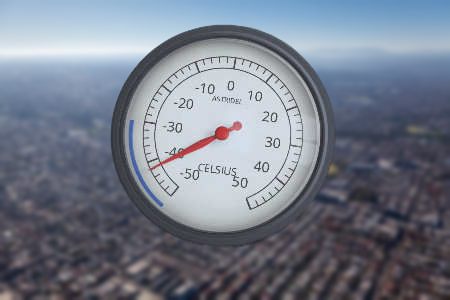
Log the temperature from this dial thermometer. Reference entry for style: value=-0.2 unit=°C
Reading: value=-42 unit=°C
